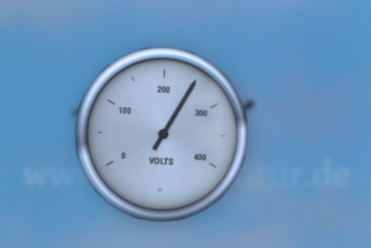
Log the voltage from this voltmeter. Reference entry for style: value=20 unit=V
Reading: value=250 unit=V
